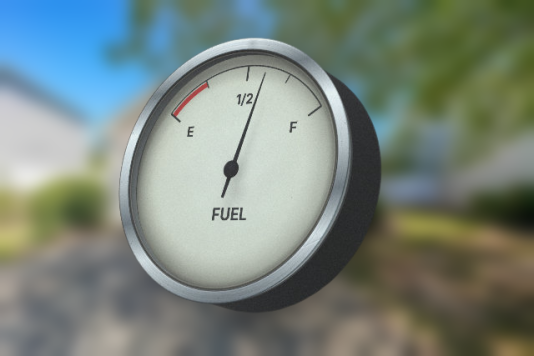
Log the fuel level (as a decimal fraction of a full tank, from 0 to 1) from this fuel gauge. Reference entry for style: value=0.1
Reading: value=0.625
